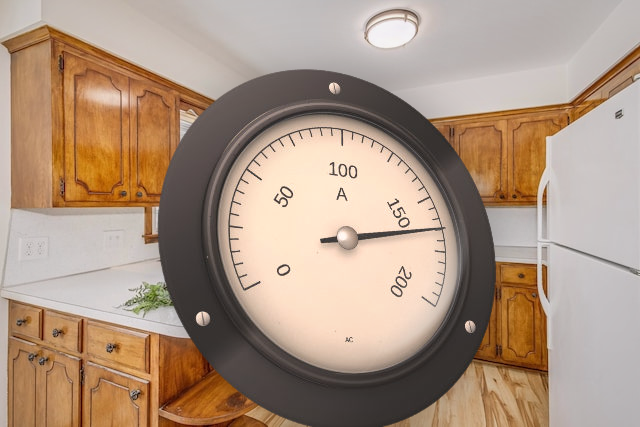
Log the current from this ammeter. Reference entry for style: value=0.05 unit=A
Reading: value=165 unit=A
